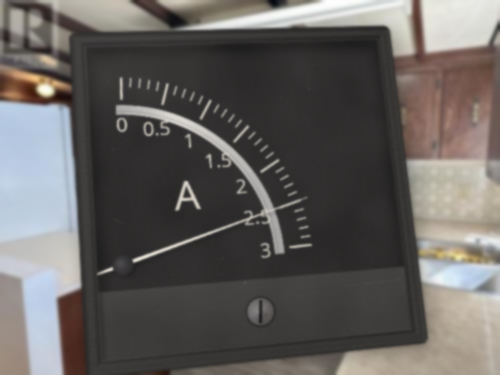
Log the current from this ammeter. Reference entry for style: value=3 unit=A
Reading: value=2.5 unit=A
